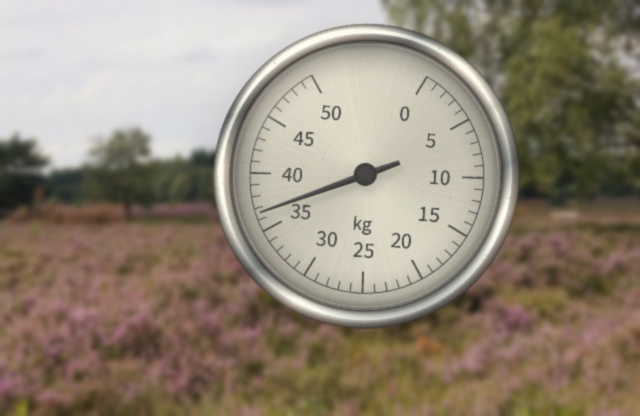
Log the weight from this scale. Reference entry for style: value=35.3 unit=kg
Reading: value=36.5 unit=kg
